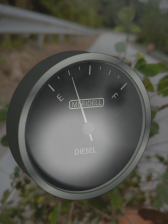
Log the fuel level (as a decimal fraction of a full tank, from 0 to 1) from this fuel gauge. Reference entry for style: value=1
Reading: value=0.25
